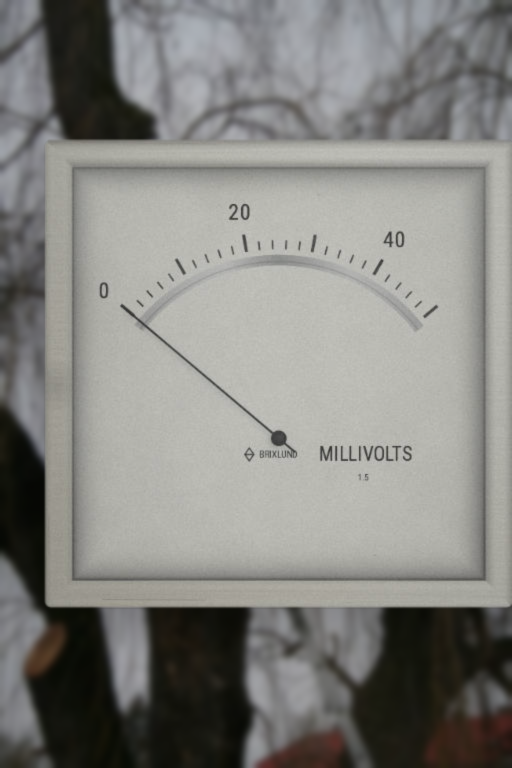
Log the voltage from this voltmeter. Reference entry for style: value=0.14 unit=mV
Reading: value=0 unit=mV
